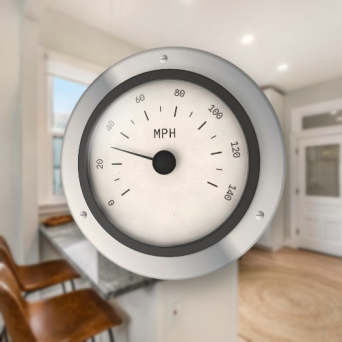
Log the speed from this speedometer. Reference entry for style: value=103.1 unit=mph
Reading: value=30 unit=mph
